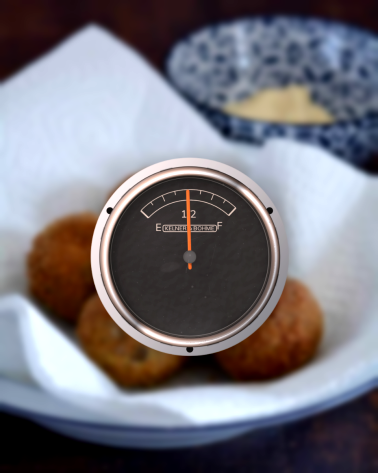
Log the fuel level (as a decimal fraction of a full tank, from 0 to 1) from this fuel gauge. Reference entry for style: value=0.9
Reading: value=0.5
